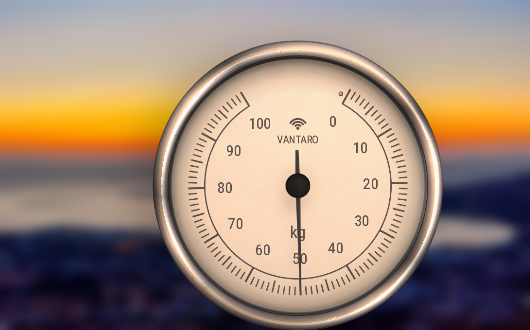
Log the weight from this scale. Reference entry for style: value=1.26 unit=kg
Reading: value=50 unit=kg
